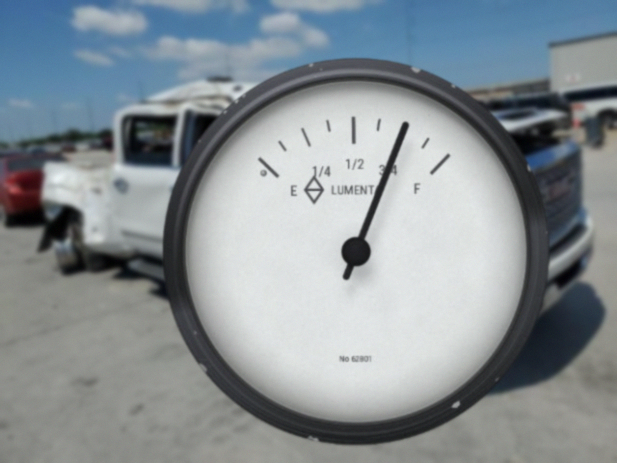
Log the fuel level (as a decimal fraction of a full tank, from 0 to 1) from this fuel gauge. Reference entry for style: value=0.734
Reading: value=0.75
